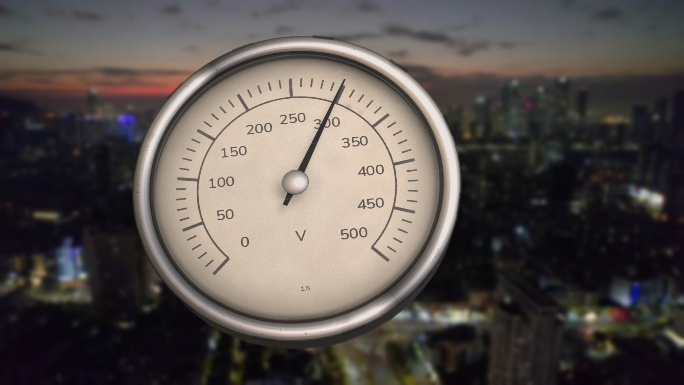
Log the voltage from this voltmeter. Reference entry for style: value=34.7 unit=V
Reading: value=300 unit=V
